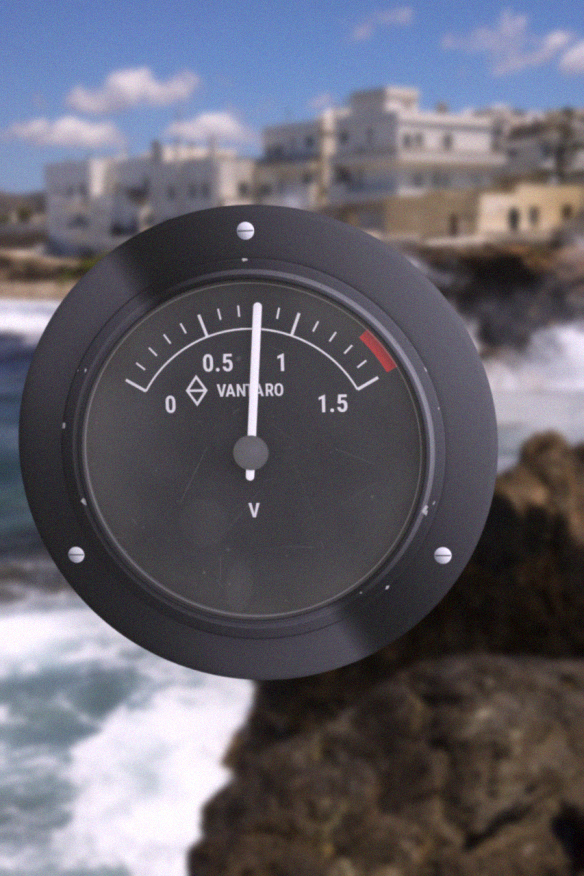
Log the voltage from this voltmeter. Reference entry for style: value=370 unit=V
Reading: value=0.8 unit=V
